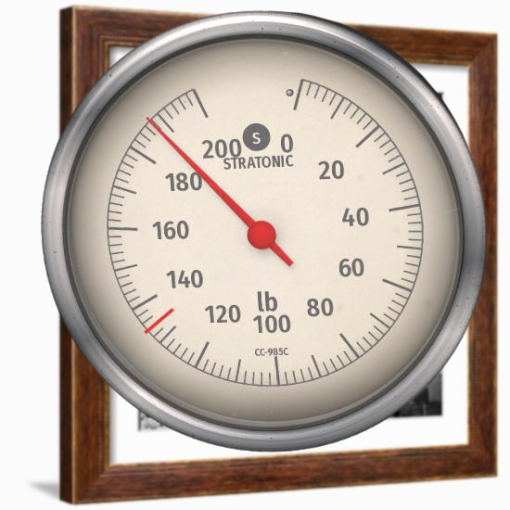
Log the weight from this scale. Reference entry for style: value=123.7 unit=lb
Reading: value=188 unit=lb
